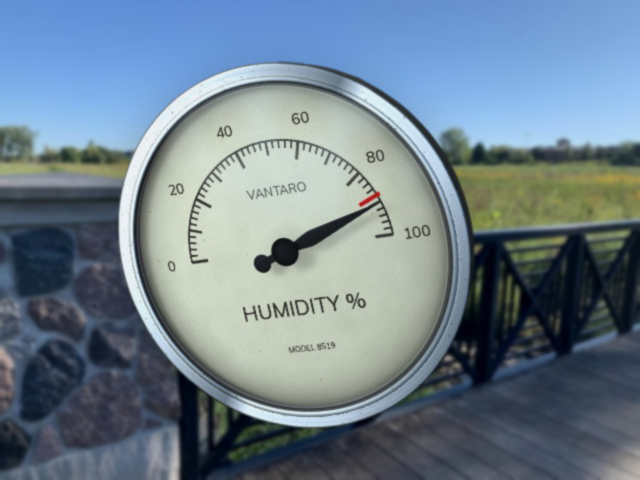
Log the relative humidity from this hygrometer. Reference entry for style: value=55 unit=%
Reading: value=90 unit=%
